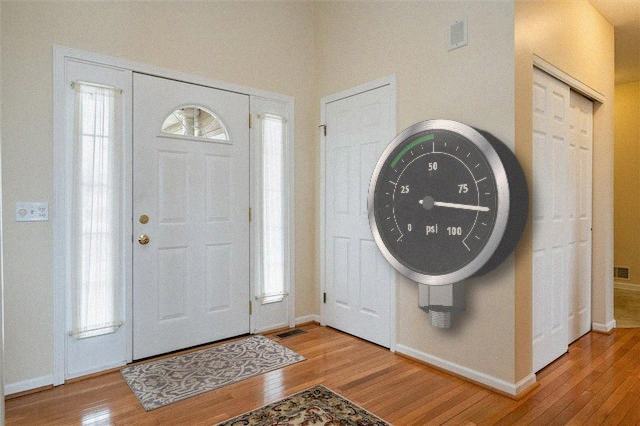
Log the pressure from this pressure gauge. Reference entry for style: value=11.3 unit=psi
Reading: value=85 unit=psi
